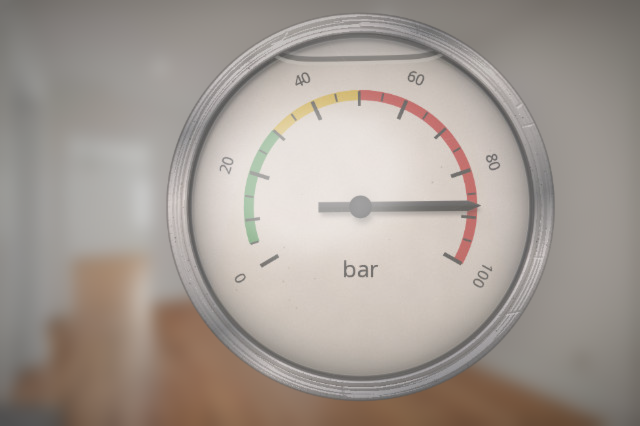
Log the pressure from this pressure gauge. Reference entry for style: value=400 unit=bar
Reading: value=87.5 unit=bar
